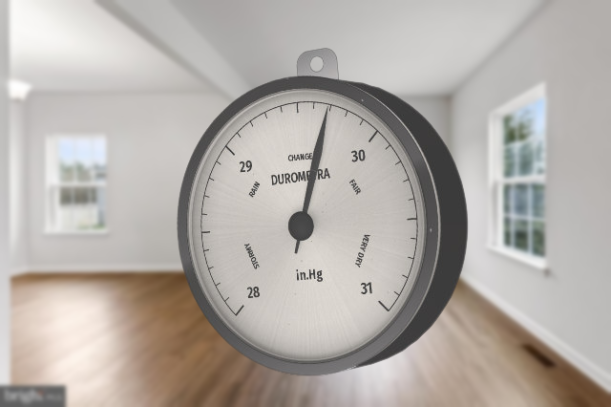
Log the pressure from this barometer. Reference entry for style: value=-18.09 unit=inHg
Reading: value=29.7 unit=inHg
